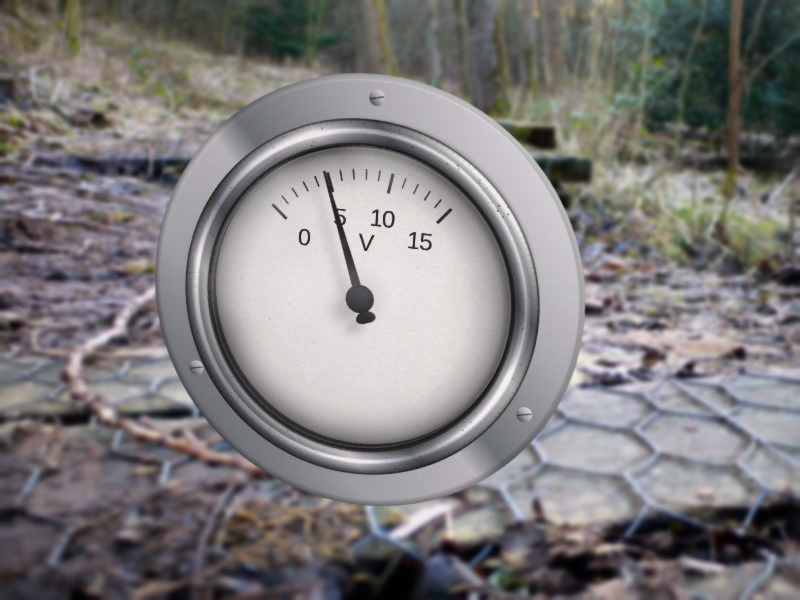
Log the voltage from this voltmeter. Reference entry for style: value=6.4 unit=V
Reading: value=5 unit=V
